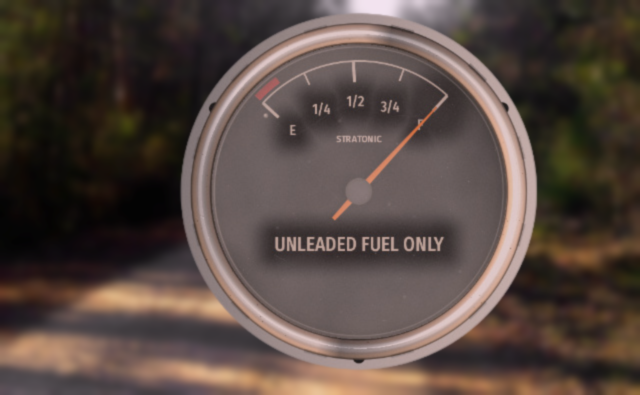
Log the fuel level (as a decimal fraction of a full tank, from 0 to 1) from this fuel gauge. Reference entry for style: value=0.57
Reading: value=1
